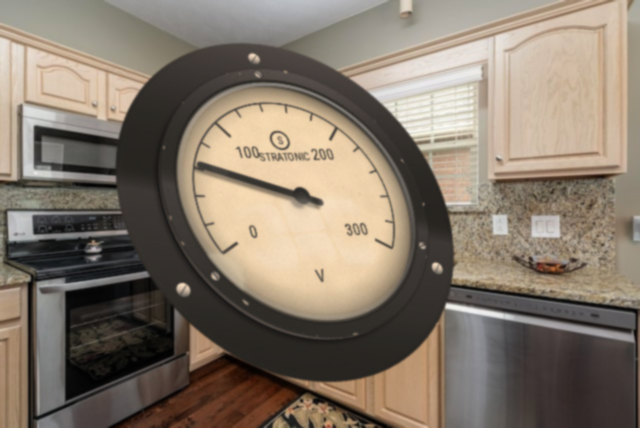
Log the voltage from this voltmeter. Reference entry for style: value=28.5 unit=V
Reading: value=60 unit=V
